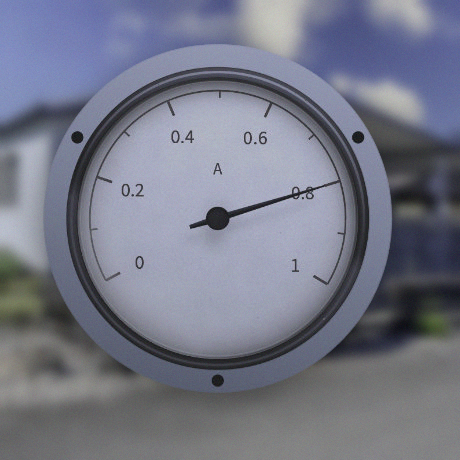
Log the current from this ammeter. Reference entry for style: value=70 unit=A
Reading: value=0.8 unit=A
